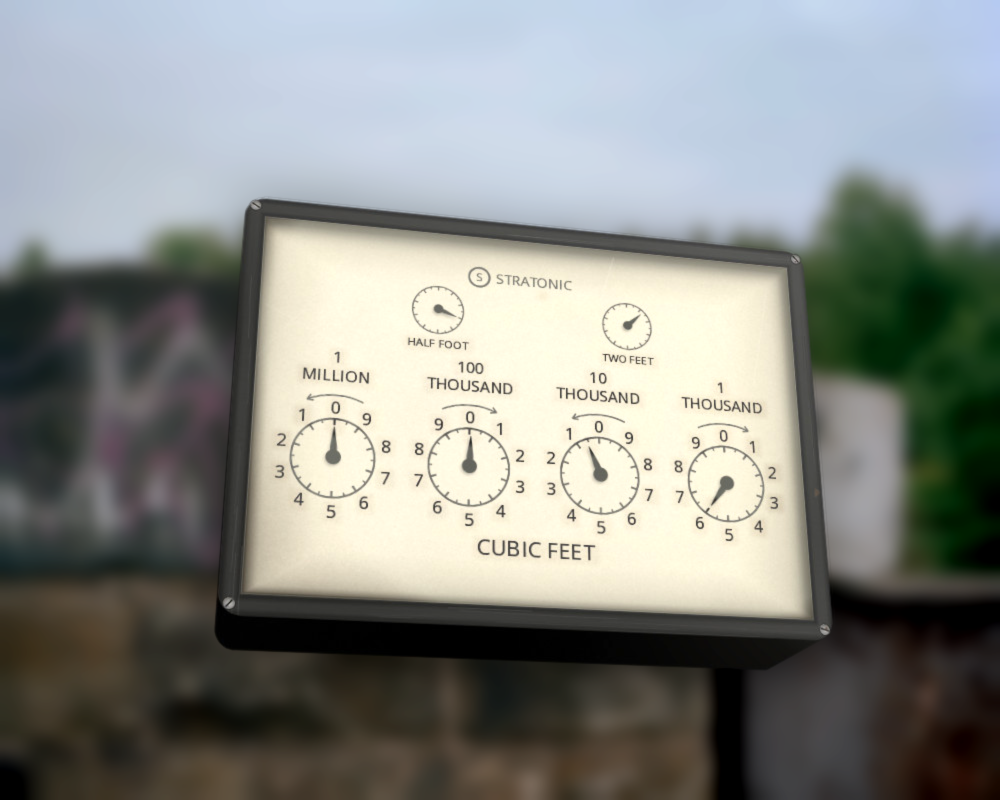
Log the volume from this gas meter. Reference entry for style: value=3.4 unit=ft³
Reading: value=600 unit=ft³
